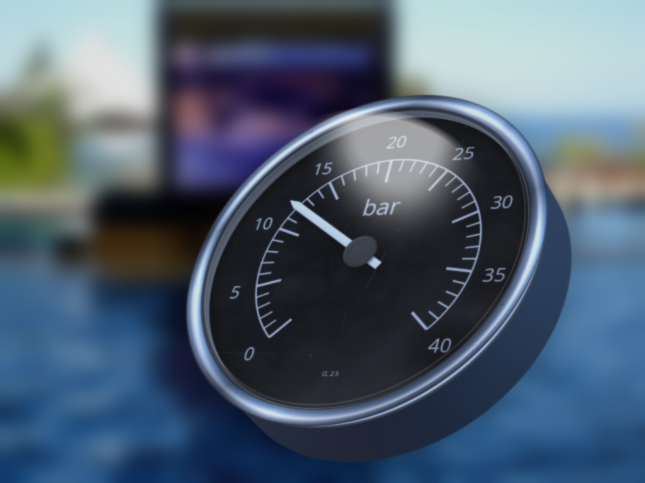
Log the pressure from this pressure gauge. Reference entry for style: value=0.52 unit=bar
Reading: value=12 unit=bar
